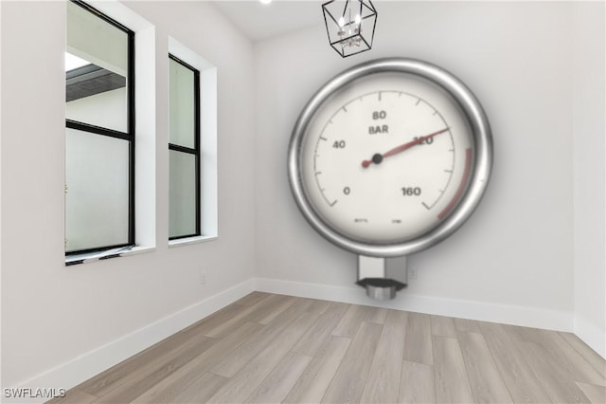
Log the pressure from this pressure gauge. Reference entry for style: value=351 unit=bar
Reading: value=120 unit=bar
